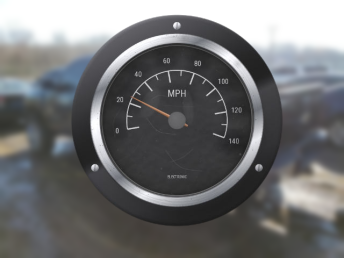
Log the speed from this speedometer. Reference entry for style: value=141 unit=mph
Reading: value=25 unit=mph
